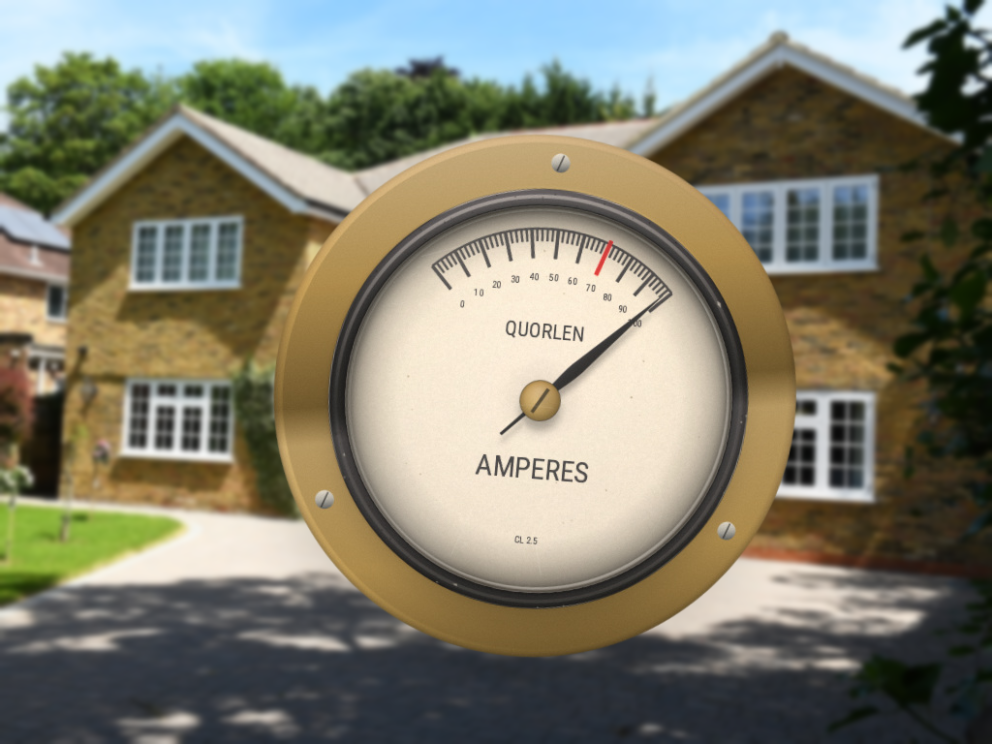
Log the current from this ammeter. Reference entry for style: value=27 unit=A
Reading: value=98 unit=A
